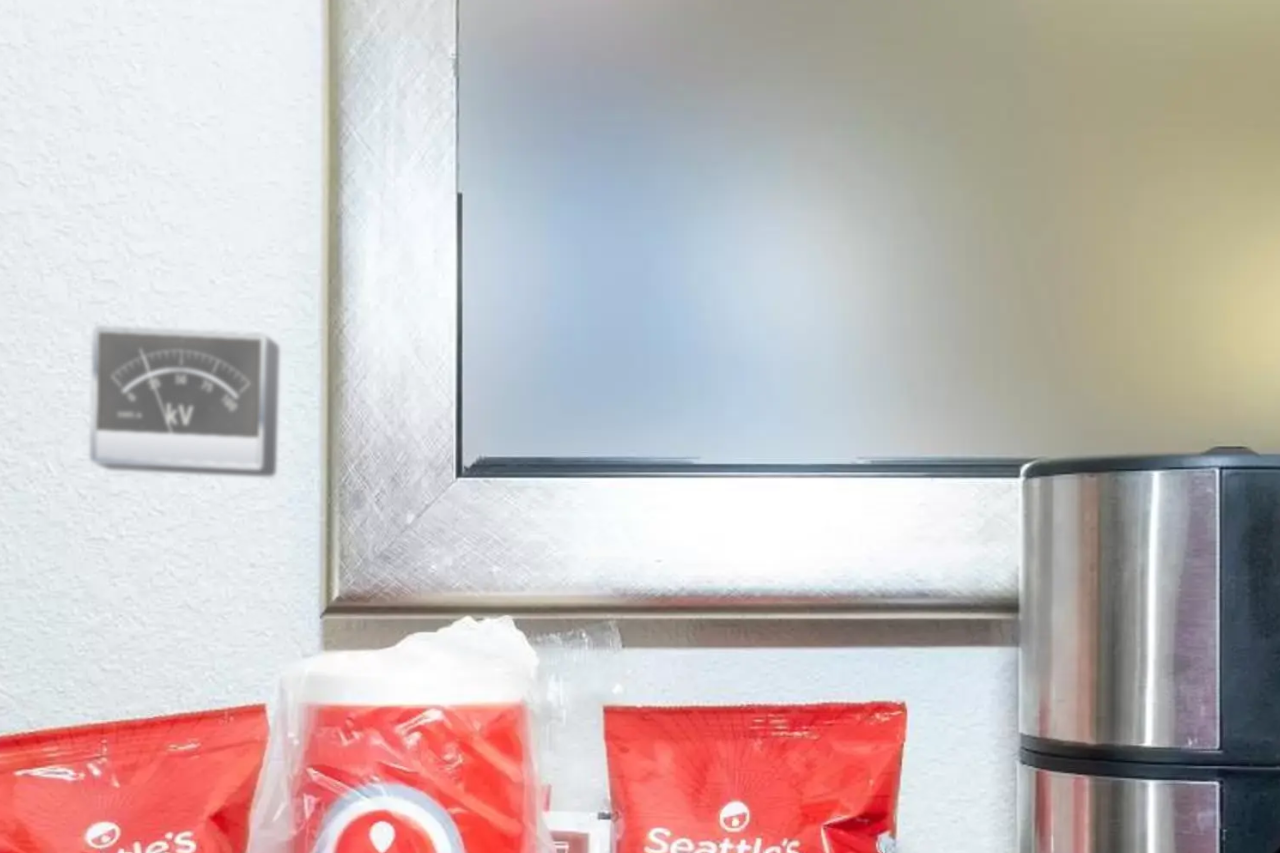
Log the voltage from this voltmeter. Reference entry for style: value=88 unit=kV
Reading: value=25 unit=kV
